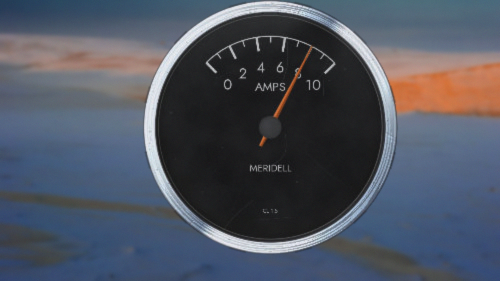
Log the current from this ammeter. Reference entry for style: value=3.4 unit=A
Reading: value=8 unit=A
